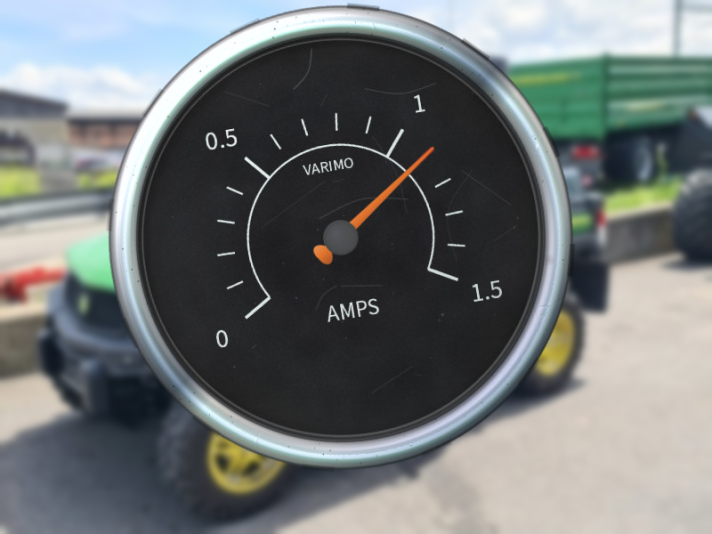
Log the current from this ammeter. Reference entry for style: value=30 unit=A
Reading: value=1.1 unit=A
